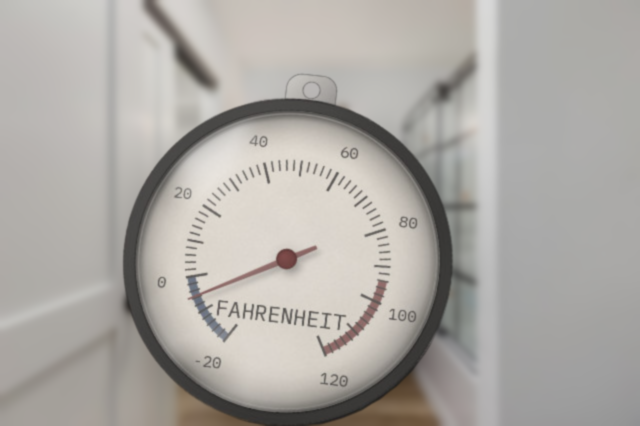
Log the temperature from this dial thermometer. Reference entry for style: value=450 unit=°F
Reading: value=-6 unit=°F
